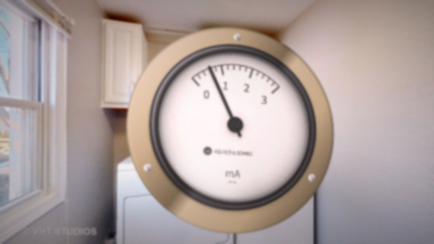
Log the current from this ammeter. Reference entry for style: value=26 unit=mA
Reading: value=0.6 unit=mA
